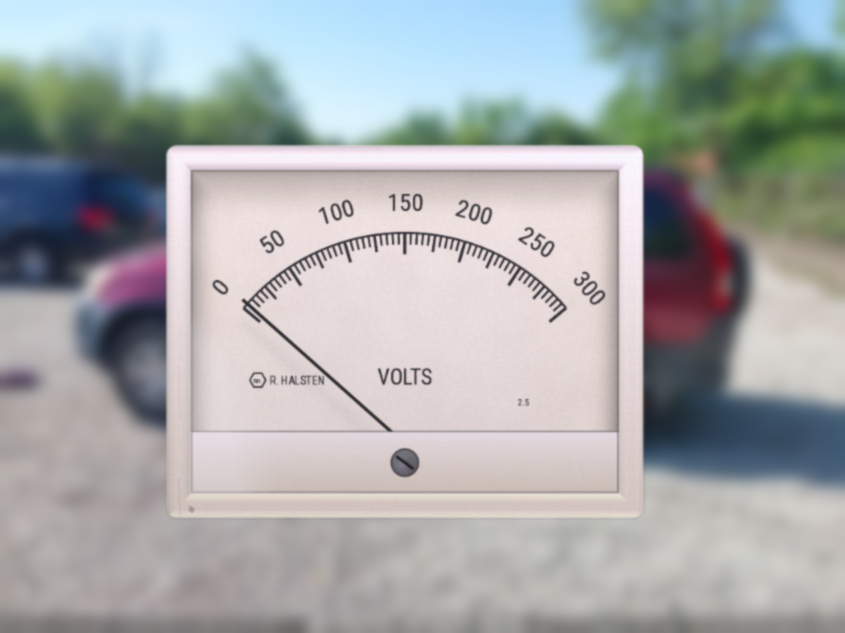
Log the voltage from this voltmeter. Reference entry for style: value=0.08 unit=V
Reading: value=5 unit=V
